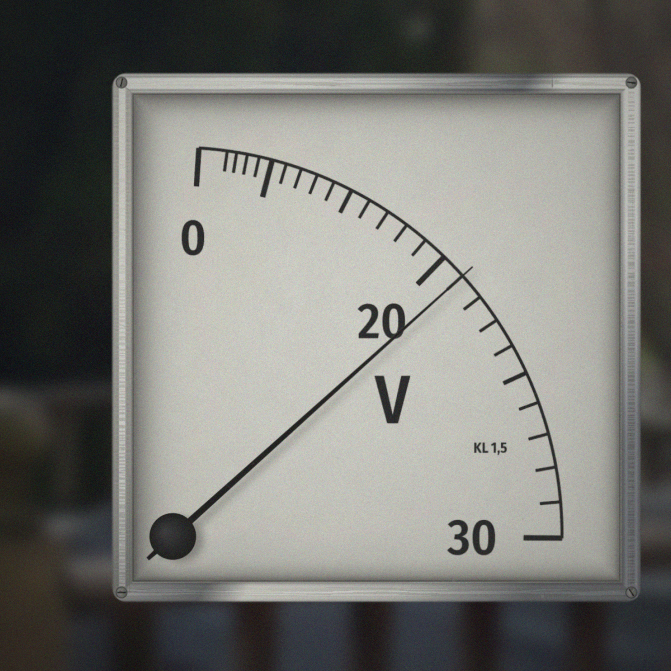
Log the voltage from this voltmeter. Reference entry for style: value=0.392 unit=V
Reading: value=21 unit=V
